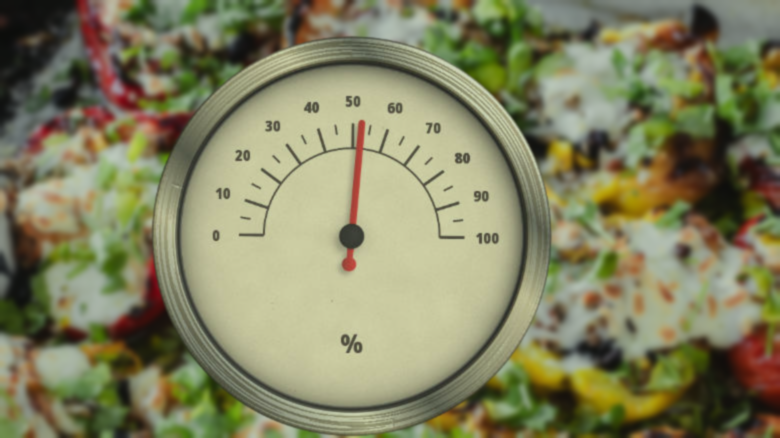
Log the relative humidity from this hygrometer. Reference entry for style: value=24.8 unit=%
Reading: value=52.5 unit=%
